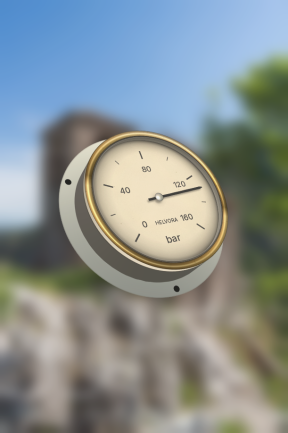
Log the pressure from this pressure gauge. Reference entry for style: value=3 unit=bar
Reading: value=130 unit=bar
